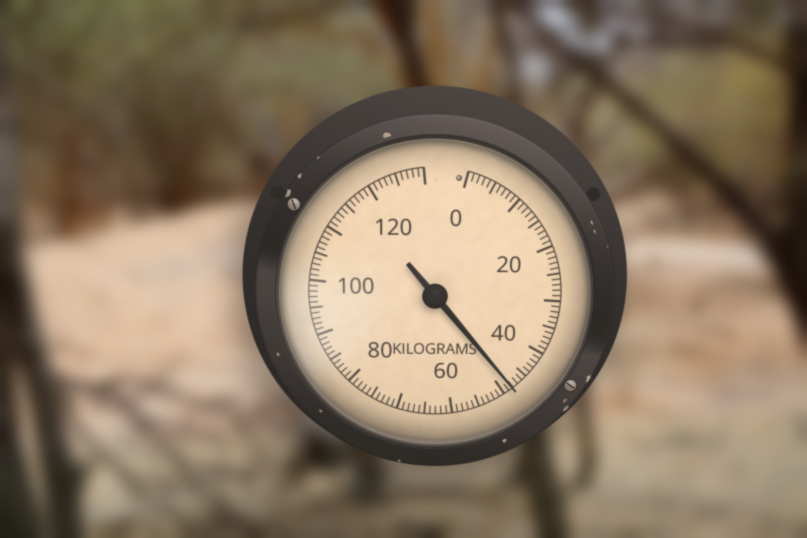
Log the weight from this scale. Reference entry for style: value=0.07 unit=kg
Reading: value=48 unit=kg
